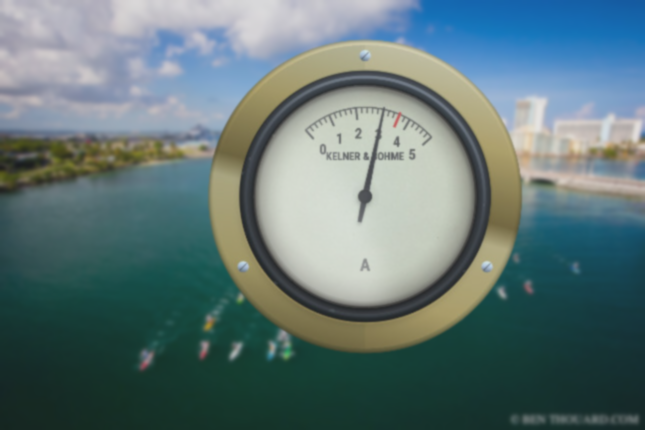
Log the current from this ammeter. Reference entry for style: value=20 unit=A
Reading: value=3 unit=A
